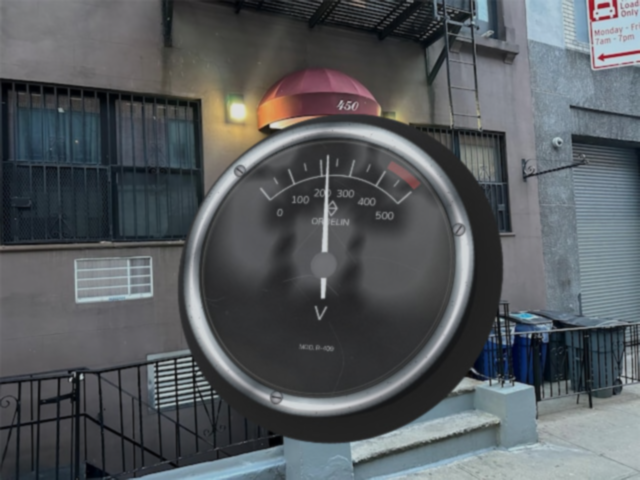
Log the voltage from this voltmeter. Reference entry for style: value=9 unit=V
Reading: value=225 unit=V
